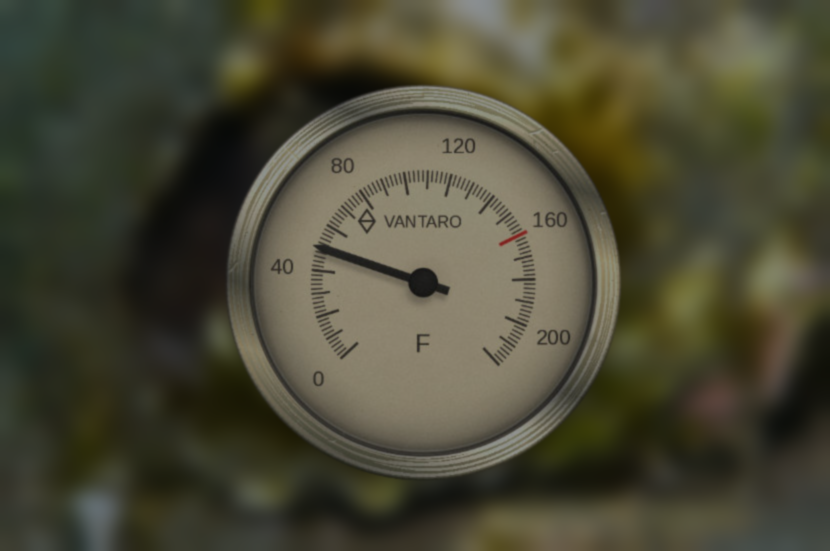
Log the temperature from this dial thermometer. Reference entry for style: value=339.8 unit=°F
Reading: value=50 unit=°F
